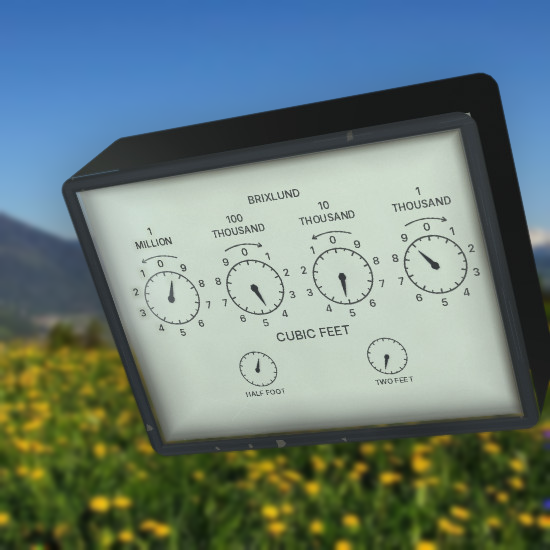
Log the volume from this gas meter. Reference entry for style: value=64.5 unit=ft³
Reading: value=944900 unit=ft³
